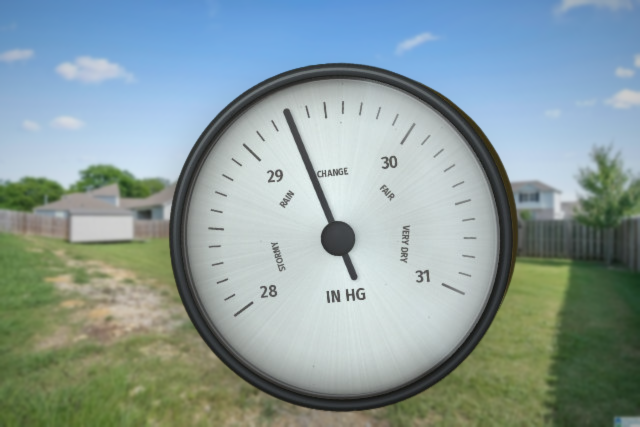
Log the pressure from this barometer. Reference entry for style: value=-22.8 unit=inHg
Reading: value=29.3 unit=inHg
